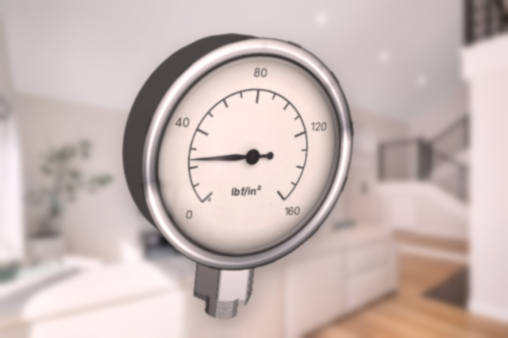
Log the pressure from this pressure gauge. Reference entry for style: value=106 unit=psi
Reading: value=25 unit=psi
